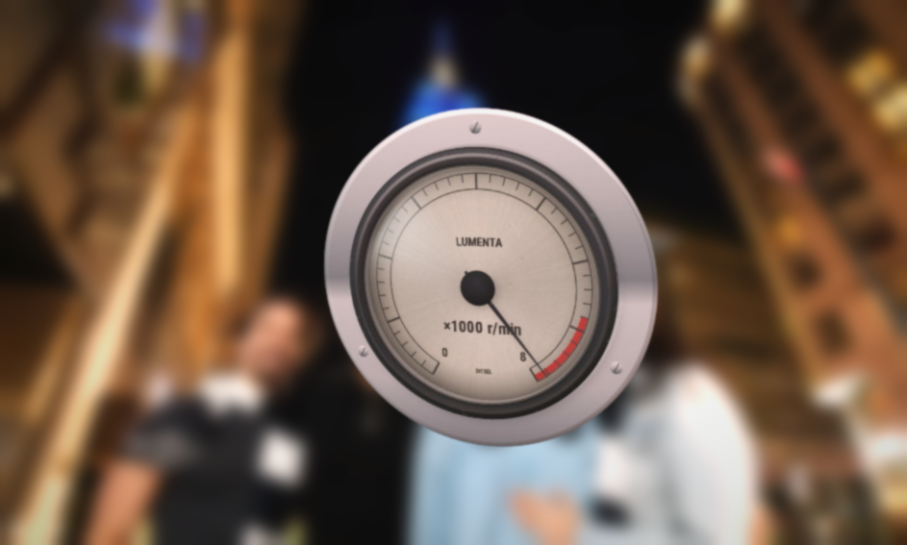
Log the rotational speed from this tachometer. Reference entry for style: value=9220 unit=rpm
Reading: value=7800 unit=rpm
